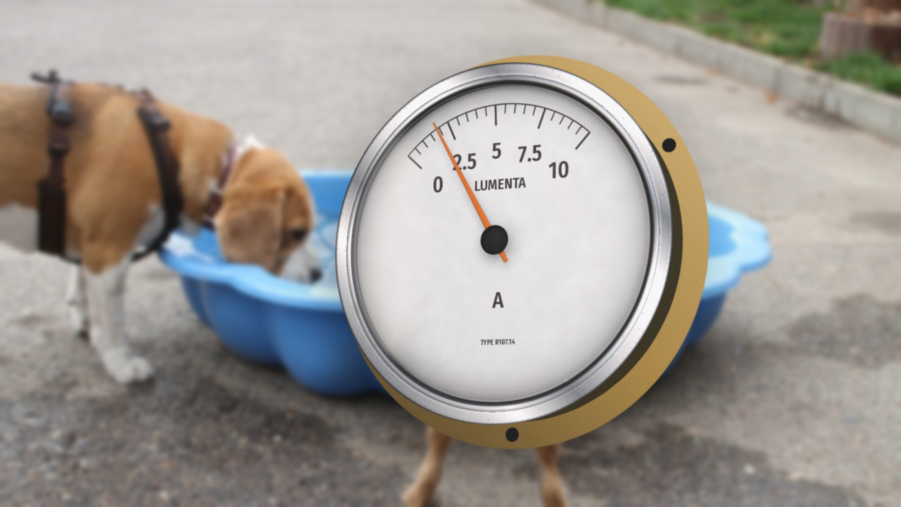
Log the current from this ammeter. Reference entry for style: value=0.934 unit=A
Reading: value=2 unit=A
